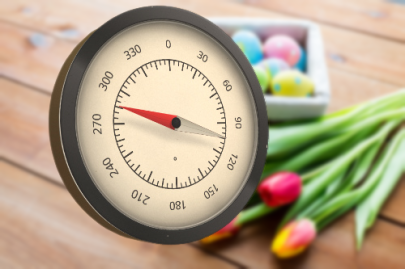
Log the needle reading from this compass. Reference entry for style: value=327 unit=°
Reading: value=285 unit=°
